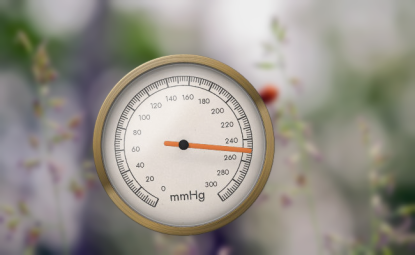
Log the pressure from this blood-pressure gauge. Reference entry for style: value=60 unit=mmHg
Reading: value=250 unit=mmHg
